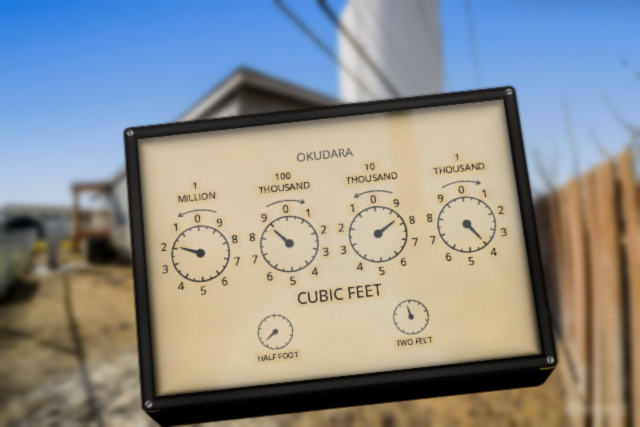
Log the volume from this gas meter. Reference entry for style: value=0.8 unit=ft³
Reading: value=188400 unit=ft³
